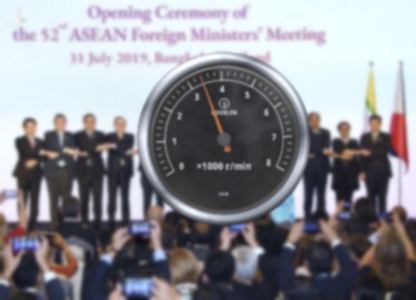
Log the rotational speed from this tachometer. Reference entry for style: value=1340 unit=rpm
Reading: value=3400 unit=rpm
